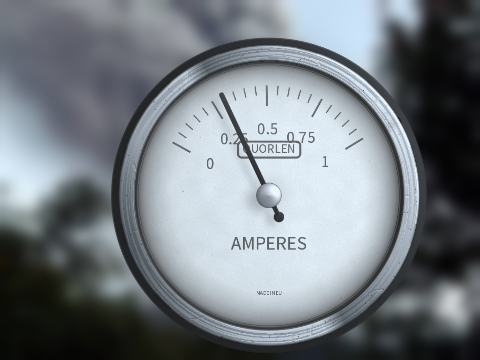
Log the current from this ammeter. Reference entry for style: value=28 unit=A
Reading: value=0.3 unit=A
